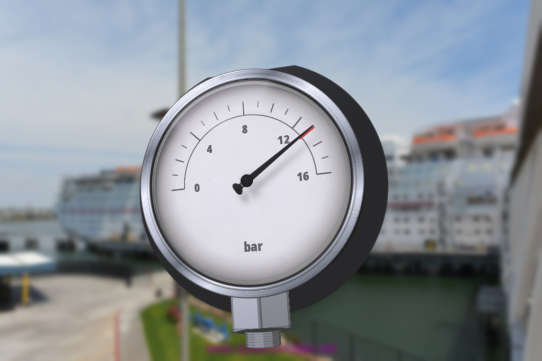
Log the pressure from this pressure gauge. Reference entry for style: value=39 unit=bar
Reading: value=13 unit=bar
